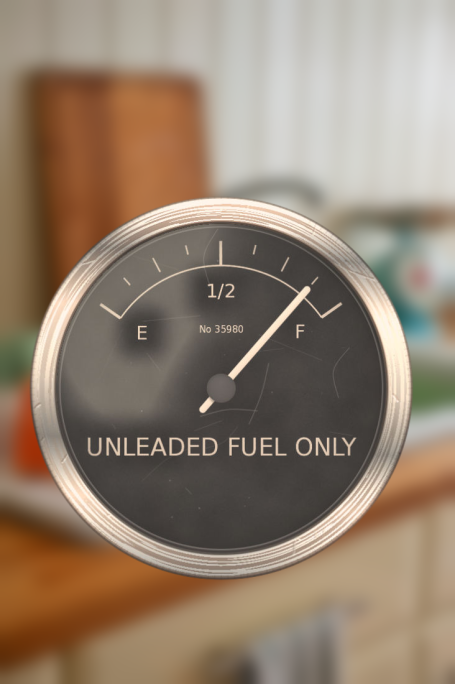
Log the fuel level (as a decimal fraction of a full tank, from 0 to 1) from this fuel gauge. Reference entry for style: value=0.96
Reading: value=0.875
